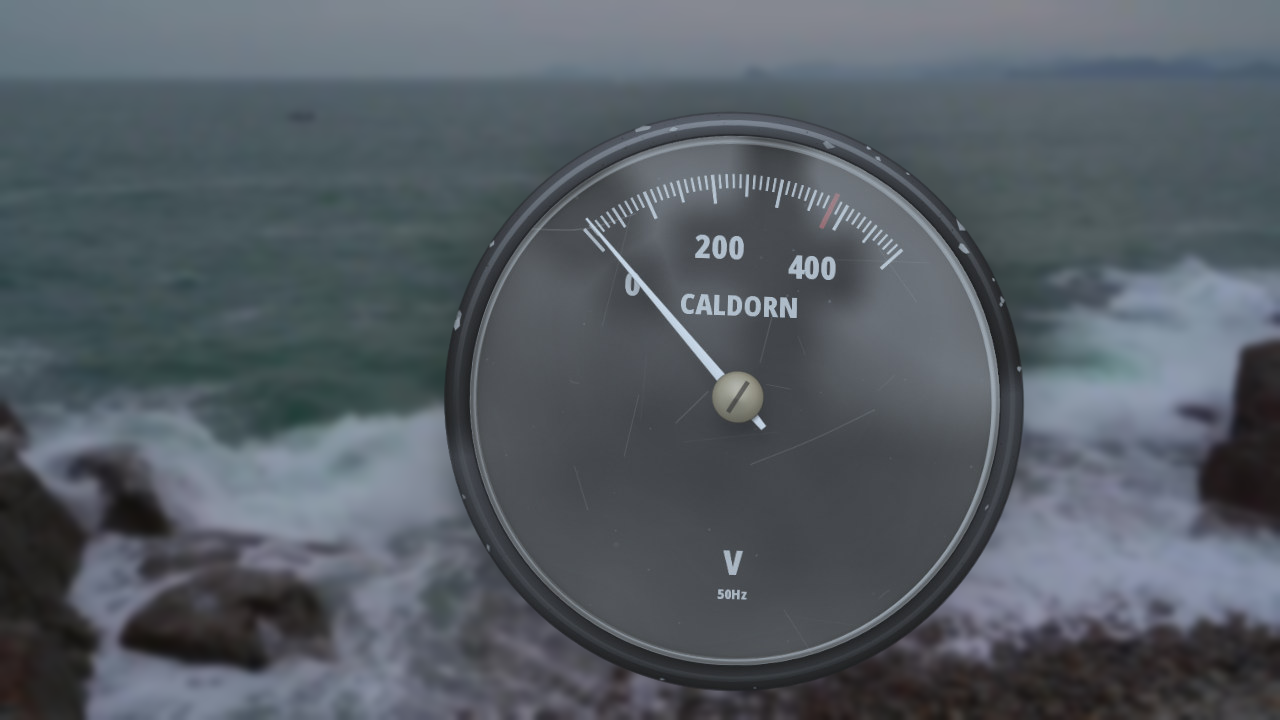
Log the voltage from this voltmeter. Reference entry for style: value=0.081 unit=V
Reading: value=10 unit=V
